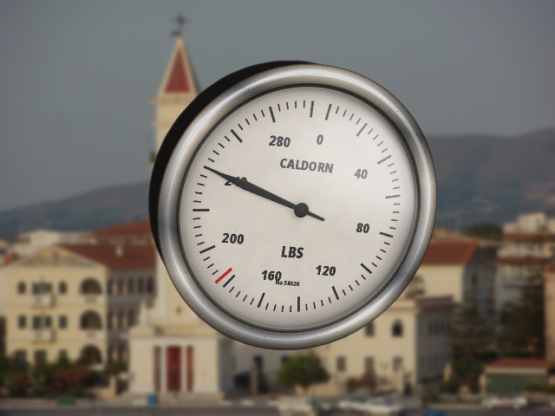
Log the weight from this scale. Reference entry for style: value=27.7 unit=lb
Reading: value=240 unit=lb
